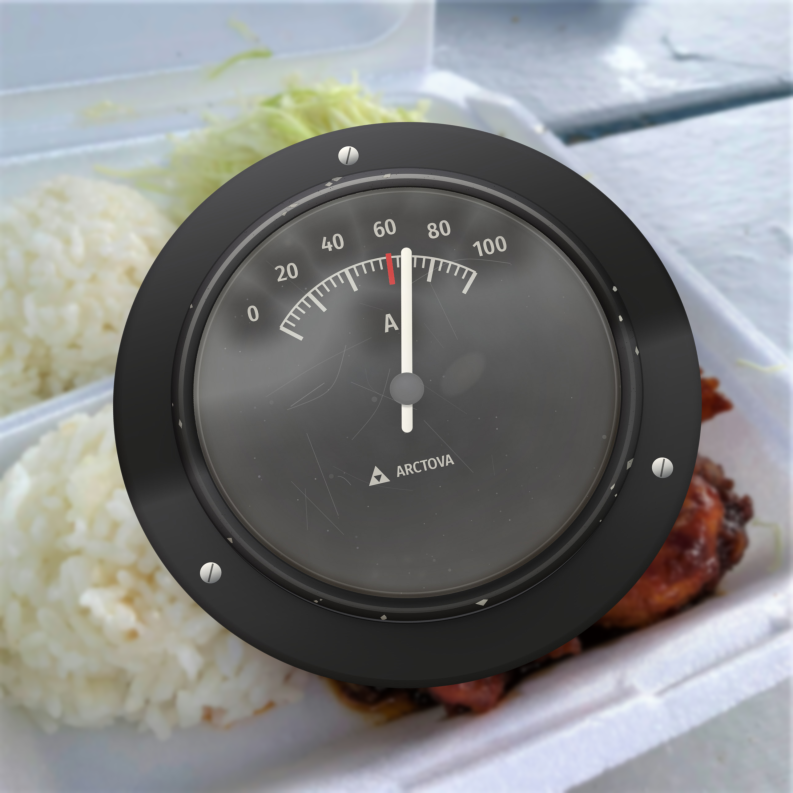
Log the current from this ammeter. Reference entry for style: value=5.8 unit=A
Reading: value=68 unit=A
